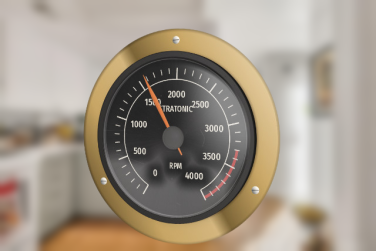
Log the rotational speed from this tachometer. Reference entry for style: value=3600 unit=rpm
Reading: value=1600 unit=rpm
